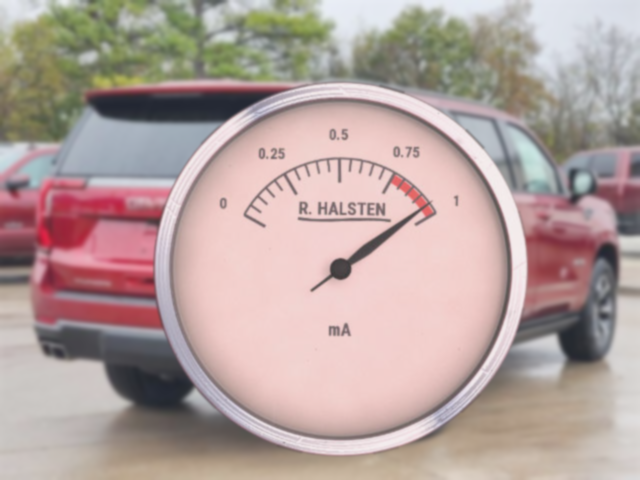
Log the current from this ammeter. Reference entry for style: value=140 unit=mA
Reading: value=0.95 unit=mA
